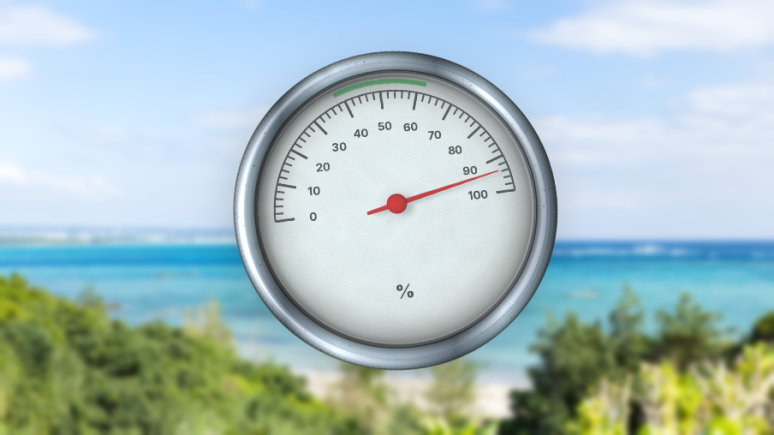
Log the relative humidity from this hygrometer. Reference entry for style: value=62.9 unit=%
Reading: value=94 unit=%
